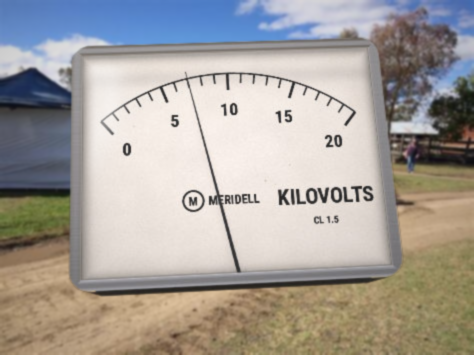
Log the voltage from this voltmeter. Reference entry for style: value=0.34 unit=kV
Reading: value=7 unit=kV
